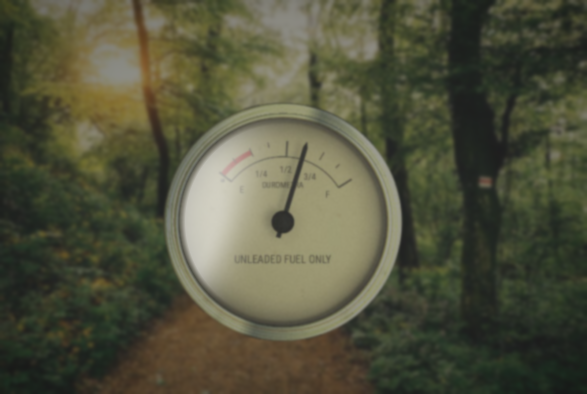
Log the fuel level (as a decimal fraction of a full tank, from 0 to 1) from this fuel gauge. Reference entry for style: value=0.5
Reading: value=0.625
